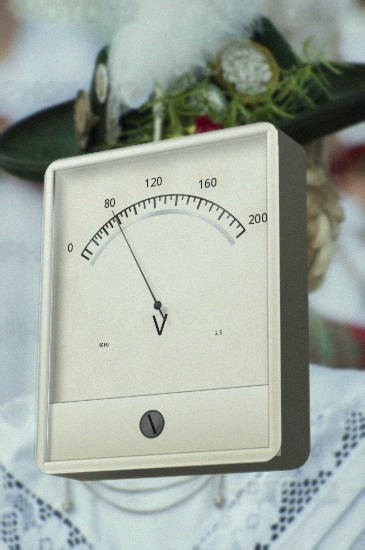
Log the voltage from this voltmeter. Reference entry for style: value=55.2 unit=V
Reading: value=80 unit=V
